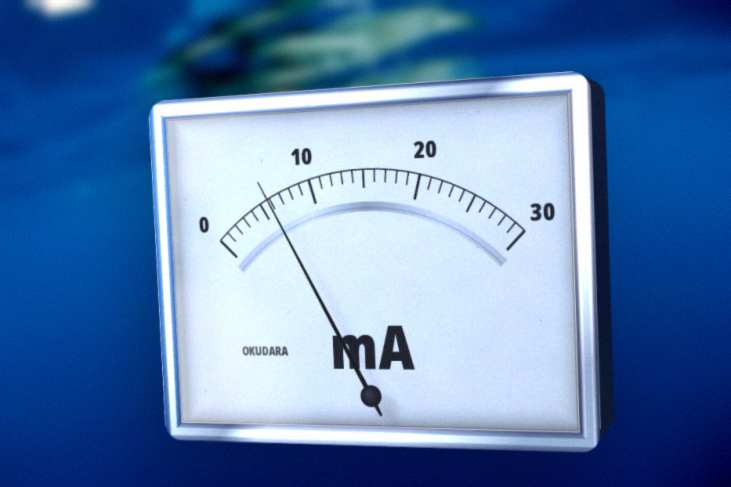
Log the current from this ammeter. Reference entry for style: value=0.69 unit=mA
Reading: value=6 unit=mA
